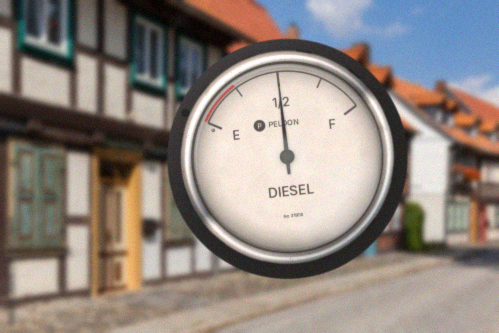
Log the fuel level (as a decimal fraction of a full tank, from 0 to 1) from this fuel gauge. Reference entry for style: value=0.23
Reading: value=0.5
